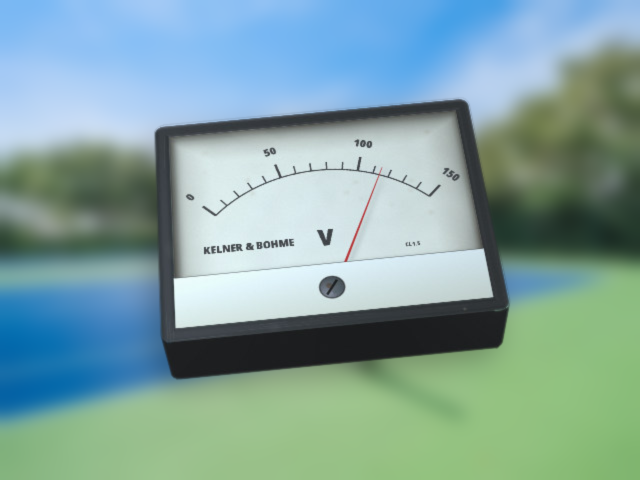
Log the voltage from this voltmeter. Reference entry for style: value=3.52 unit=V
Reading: value=115 unit=V
